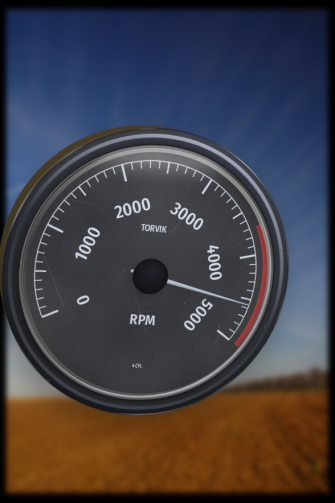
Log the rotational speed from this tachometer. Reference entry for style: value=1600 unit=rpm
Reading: value=4550 unit=rpm
